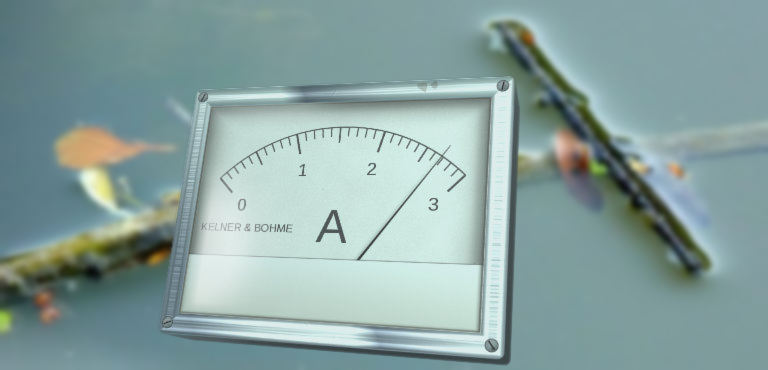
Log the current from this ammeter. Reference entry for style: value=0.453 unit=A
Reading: value=2.7 unit=A
